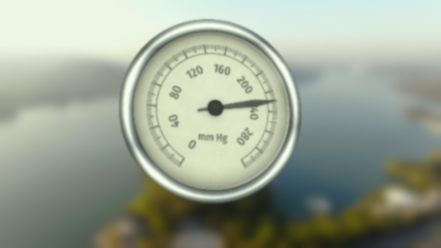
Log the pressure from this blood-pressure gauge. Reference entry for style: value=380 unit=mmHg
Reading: value=230 unit=mmHg
